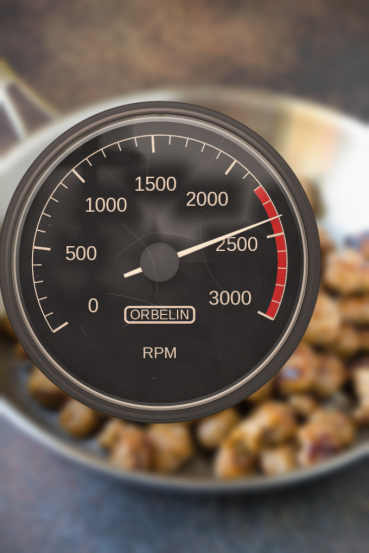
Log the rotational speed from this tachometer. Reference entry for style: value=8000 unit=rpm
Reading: value=2400 unit=rpm
